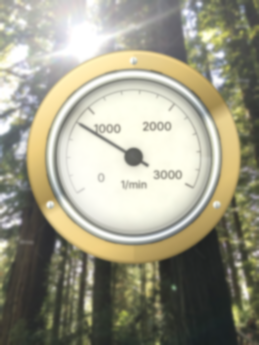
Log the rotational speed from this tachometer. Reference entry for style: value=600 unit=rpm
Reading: value=800 unit=rpm
